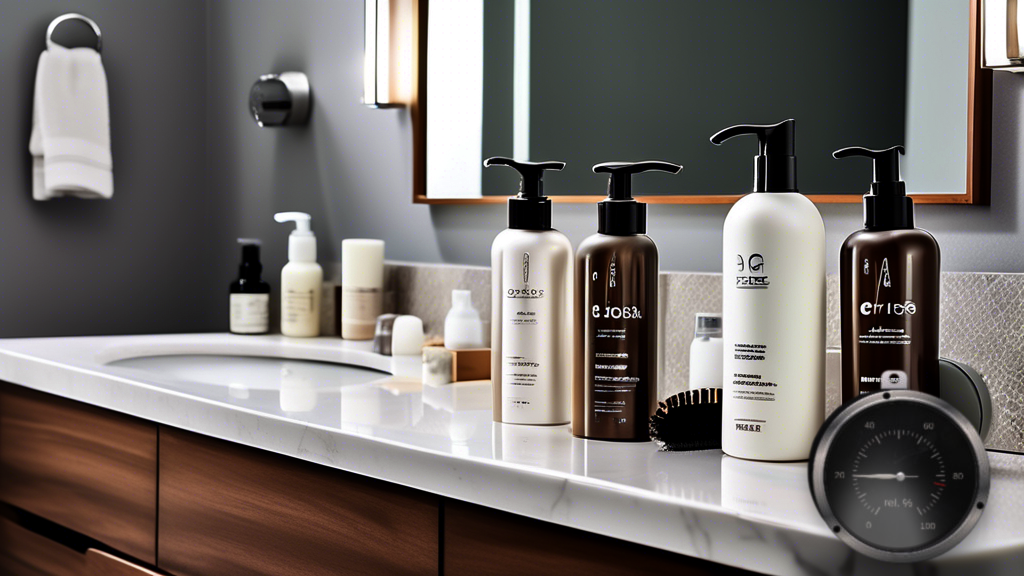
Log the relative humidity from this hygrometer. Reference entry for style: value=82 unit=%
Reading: value=20 unit=%
